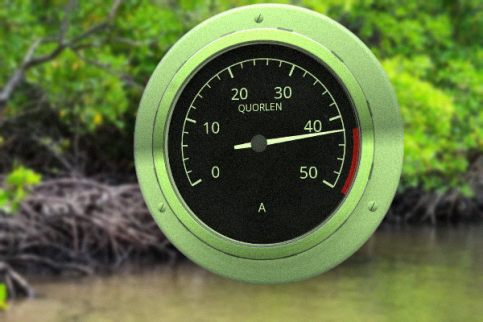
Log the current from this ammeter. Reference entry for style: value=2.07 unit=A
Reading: value=42 unit=A
